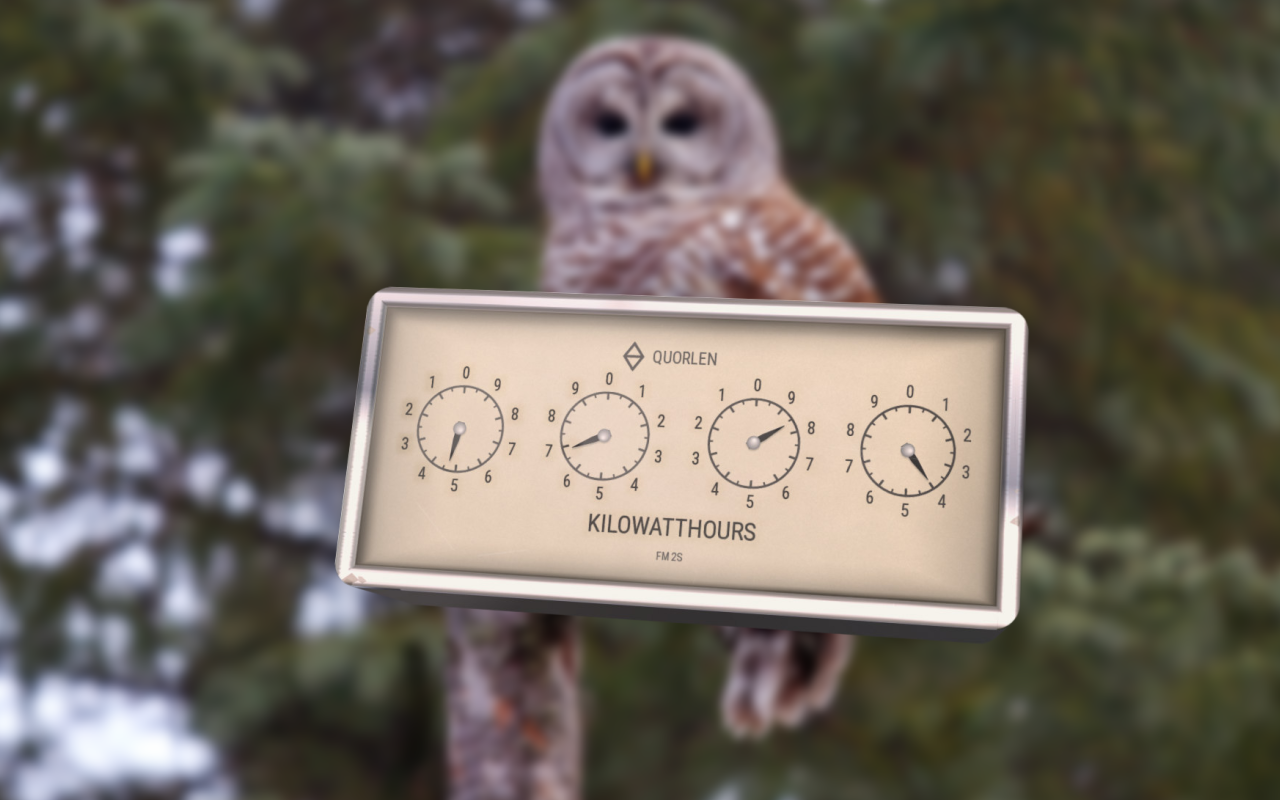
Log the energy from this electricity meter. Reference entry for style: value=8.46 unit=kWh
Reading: value=4684 unit=kWh
